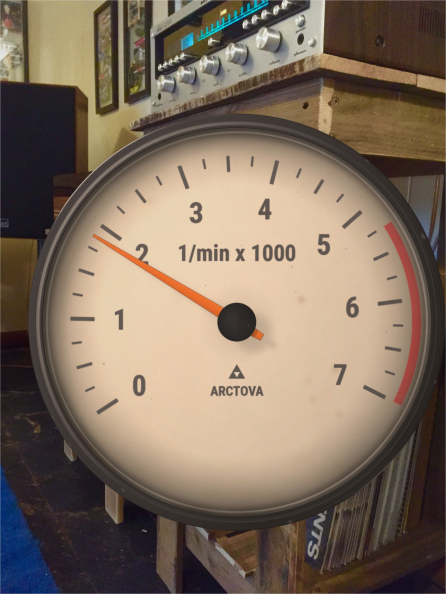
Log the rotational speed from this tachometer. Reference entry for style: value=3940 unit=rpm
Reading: value=1875 unit=rpm
